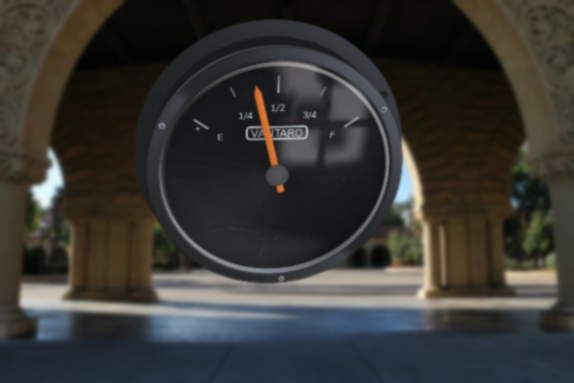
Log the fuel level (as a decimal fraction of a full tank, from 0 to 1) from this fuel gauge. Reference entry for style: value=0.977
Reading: value=0.375
